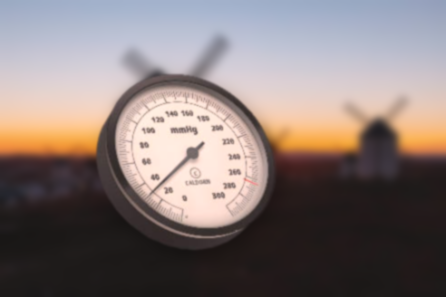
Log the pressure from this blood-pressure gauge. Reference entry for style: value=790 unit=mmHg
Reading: value=30 unit=mmHg
